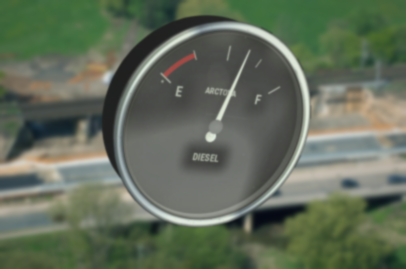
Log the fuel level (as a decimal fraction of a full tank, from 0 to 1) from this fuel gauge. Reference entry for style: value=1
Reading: value=0.625
